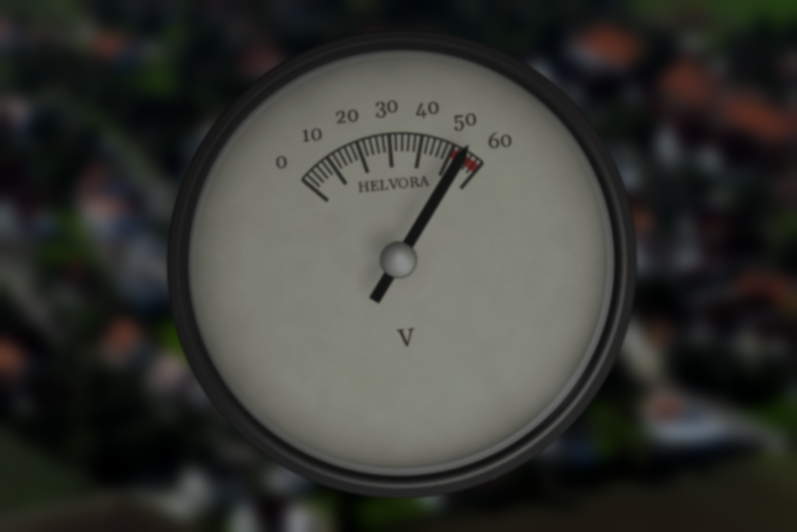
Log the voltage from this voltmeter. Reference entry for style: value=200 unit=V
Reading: value=54 unit=V
